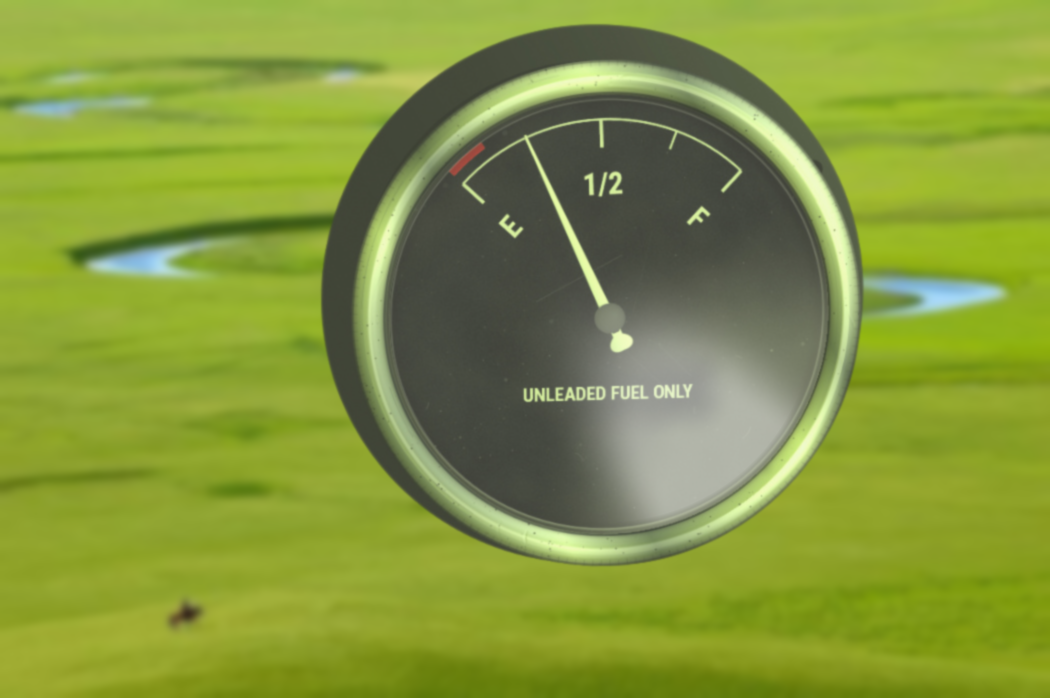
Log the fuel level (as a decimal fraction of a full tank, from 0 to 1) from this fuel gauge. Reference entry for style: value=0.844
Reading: value=0.25
